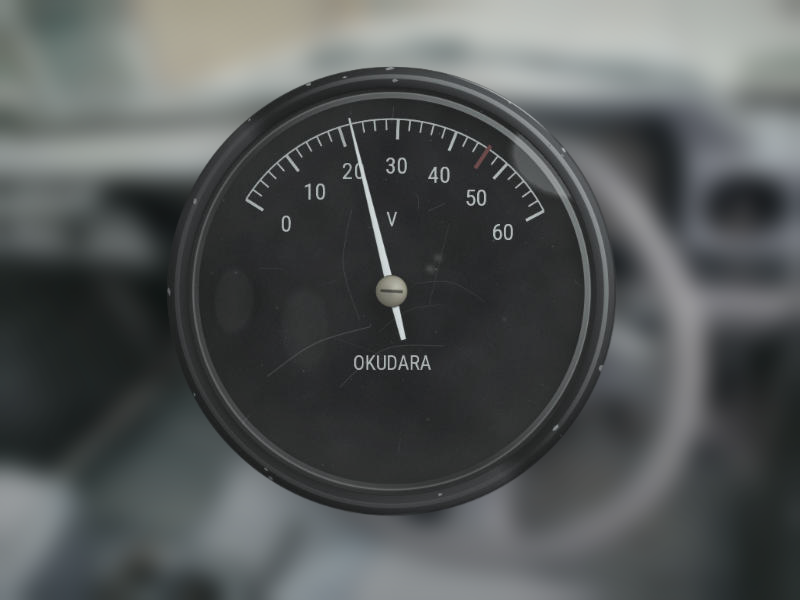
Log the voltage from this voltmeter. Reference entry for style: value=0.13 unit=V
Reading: value=22 unit=V
